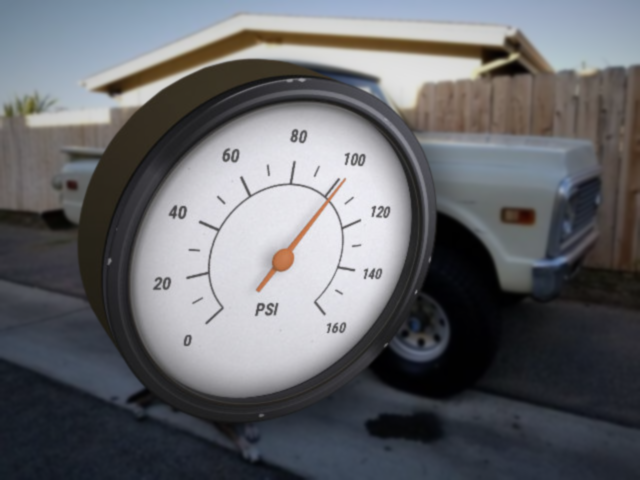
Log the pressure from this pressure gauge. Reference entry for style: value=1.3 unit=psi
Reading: value=100 unit=psi
